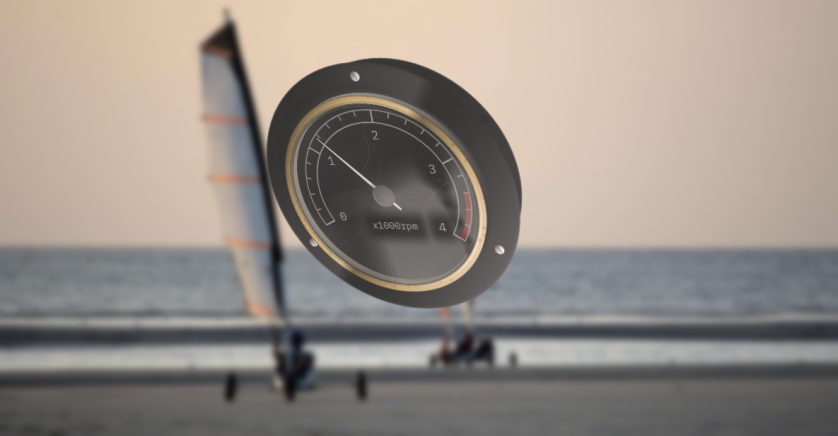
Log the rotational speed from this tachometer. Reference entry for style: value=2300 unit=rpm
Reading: value=1200 unit=rpm
